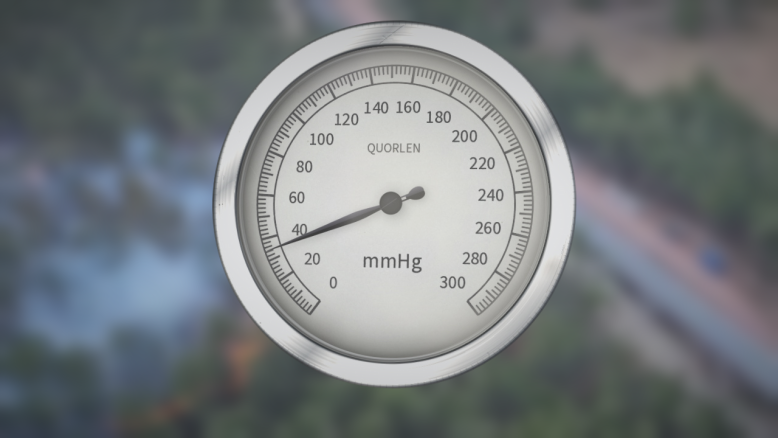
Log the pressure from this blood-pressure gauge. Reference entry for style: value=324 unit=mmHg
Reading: value=34 unit=mmHg
